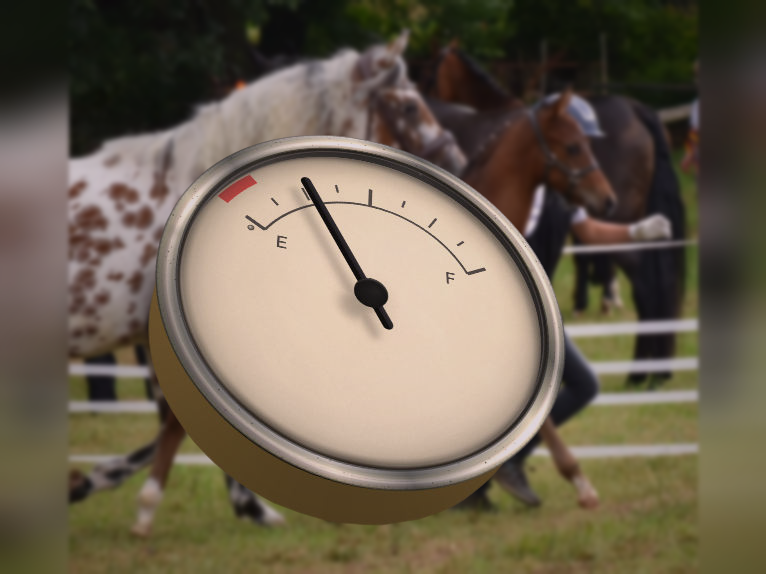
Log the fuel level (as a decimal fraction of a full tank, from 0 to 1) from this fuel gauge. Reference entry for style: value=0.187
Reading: value=0.25
